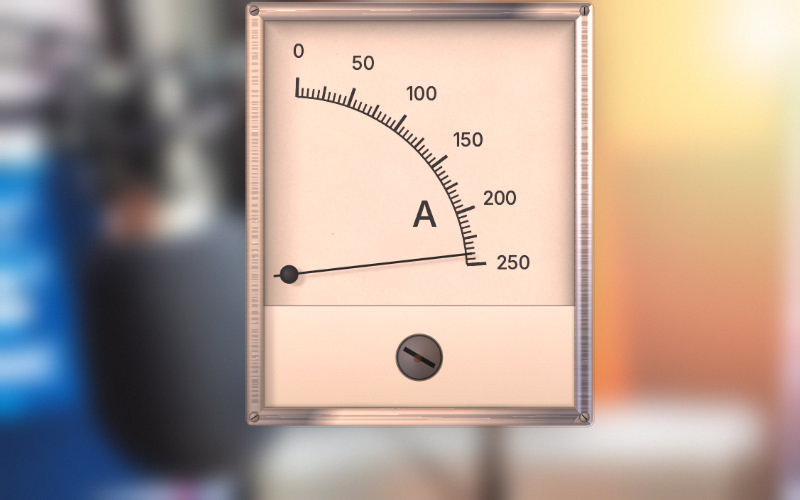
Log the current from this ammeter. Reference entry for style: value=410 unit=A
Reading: value=240 unit=A
